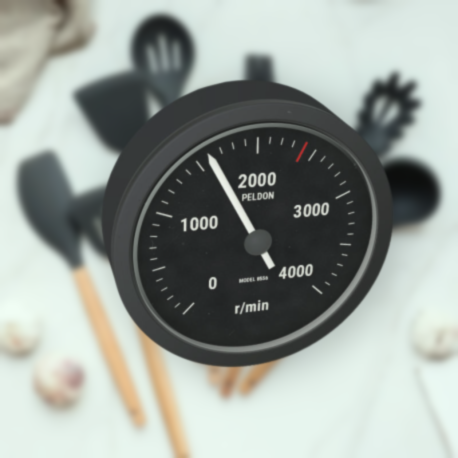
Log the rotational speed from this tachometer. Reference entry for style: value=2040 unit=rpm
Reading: value=1600 unit=rpm
